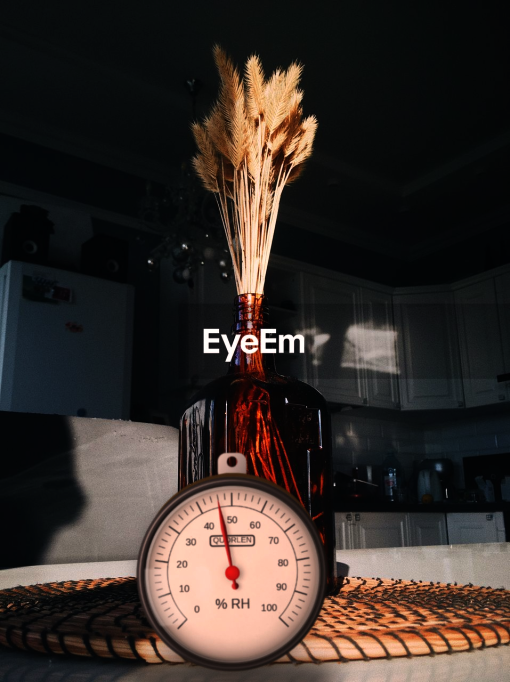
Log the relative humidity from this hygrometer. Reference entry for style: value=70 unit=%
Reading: value=46 unit=%
